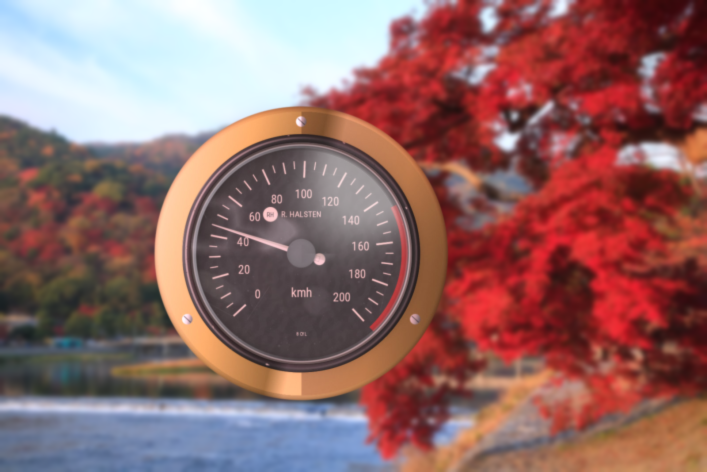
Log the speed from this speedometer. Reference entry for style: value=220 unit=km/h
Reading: value=45 unit=km/h
